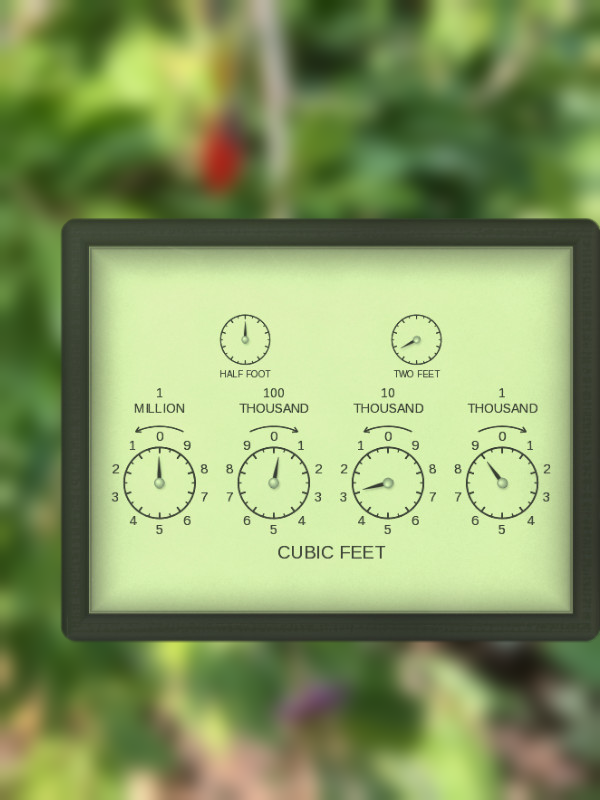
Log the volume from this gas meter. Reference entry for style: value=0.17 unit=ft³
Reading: value=2900 unit=ft³
